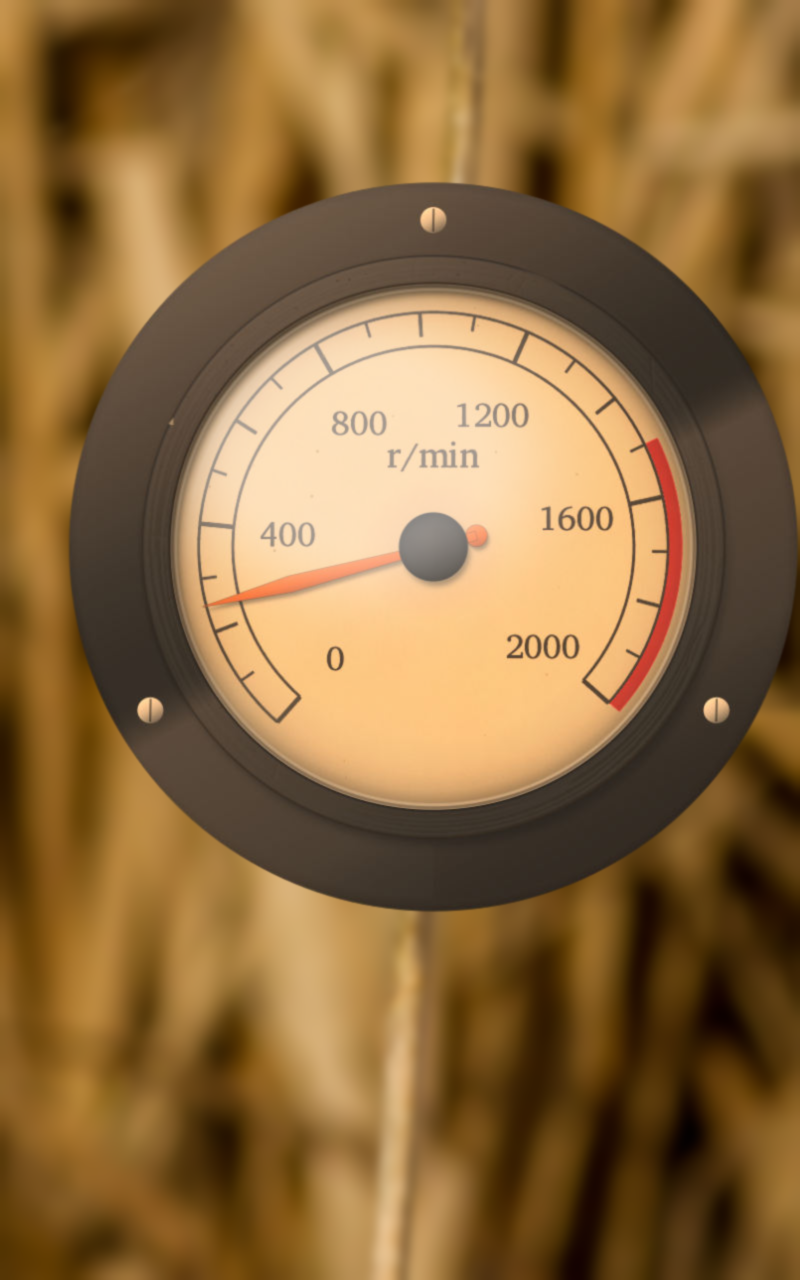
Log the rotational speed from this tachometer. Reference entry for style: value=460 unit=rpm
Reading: value=250 unit=rpm
